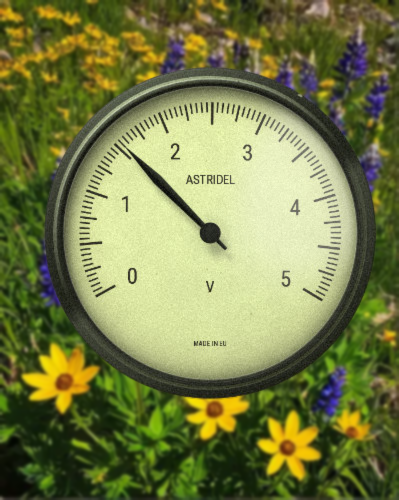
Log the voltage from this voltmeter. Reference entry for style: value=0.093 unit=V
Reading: value=1.55 unit=V
